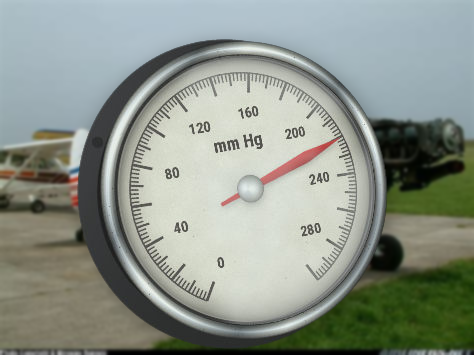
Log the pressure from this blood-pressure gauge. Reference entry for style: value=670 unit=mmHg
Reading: value=220 unit=mmHg
